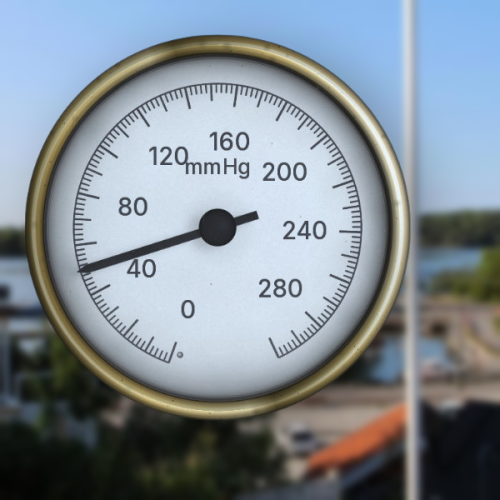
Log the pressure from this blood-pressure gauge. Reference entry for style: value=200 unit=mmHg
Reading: value=50 unit=mmHg
